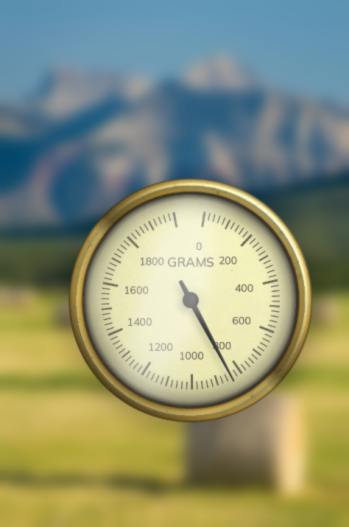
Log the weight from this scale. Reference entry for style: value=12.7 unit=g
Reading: value=840 unit=g
